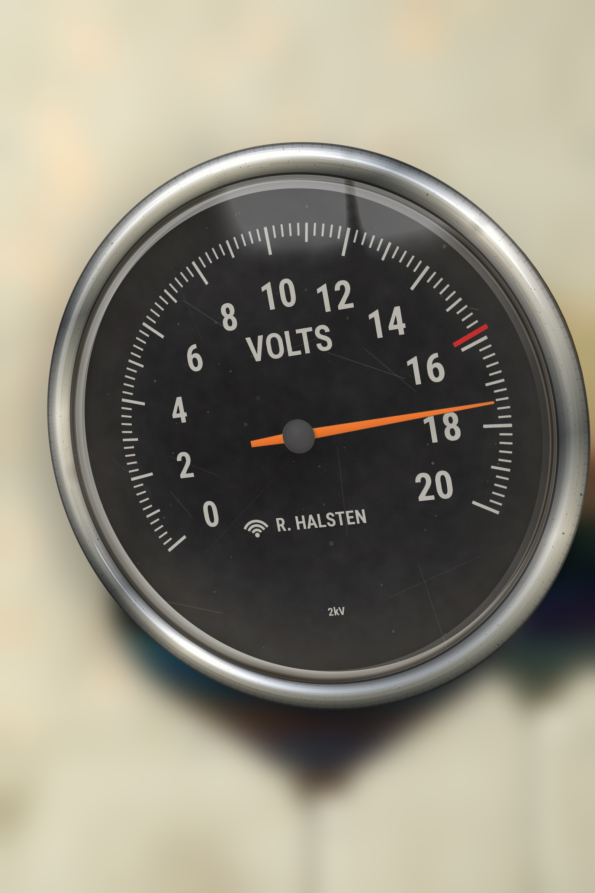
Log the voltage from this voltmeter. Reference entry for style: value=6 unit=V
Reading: value=17.4 unit=V
